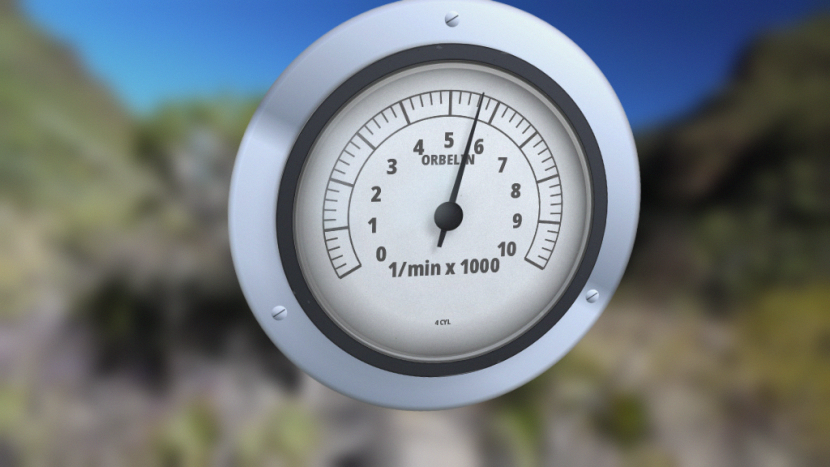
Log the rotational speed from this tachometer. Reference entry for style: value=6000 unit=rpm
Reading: value=5600 unit=rpm
